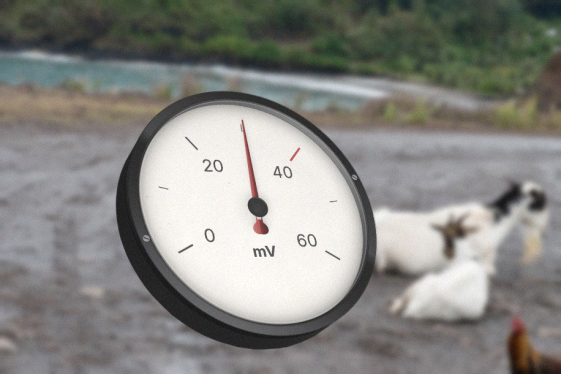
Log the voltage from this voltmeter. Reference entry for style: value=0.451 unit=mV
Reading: value=30 unit=mV
